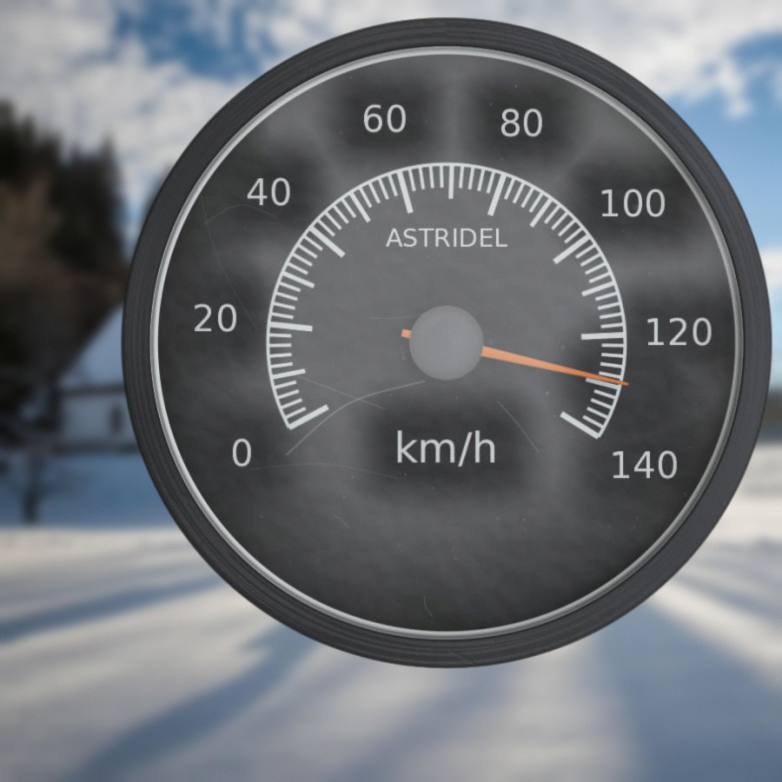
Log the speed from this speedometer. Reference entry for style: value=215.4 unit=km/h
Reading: value=129 unit=km/h
